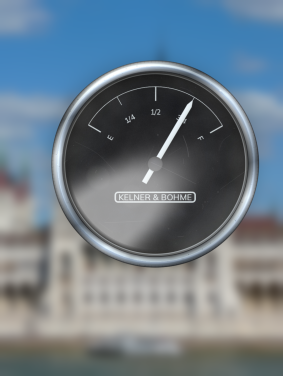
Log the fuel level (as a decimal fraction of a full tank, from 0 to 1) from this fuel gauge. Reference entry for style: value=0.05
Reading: value=0.75
